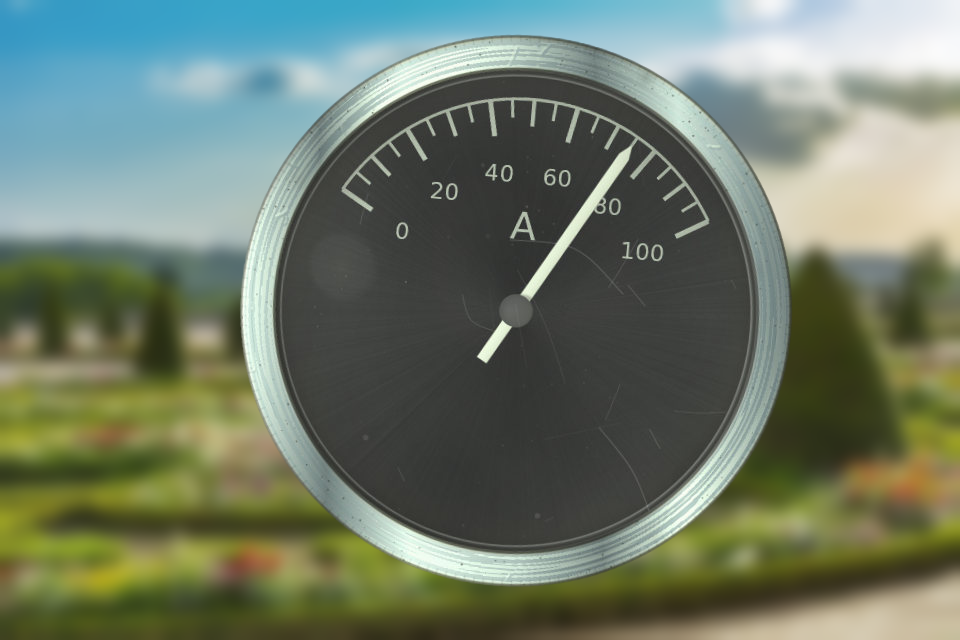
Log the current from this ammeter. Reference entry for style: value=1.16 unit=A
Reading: value=75 unit=A
